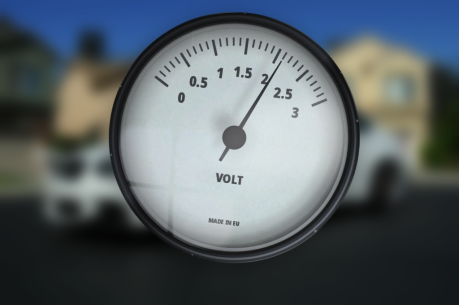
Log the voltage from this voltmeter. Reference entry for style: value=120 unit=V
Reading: value=2.1 unit=V
